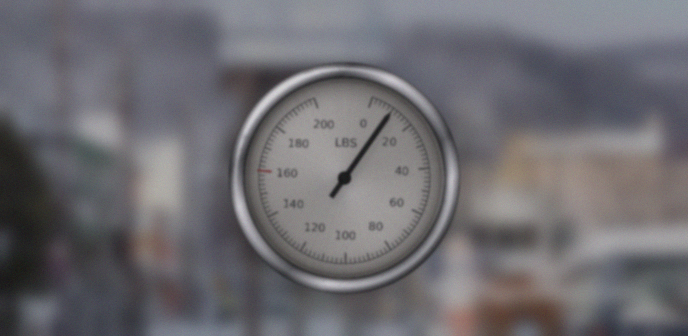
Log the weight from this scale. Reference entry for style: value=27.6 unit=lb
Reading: value=10 unit=lb
